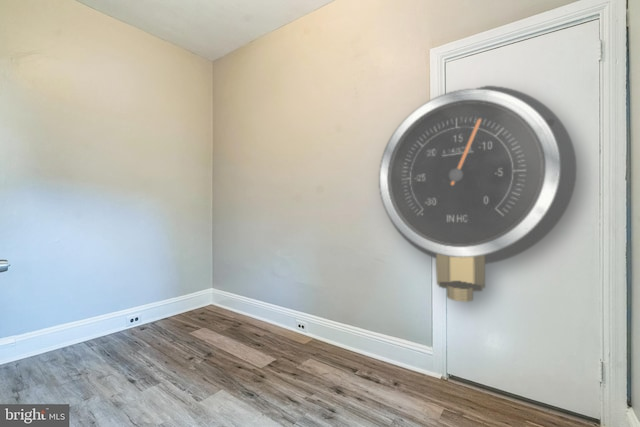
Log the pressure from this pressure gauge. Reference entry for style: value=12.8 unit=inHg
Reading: value=-12.5 unit=inHg
